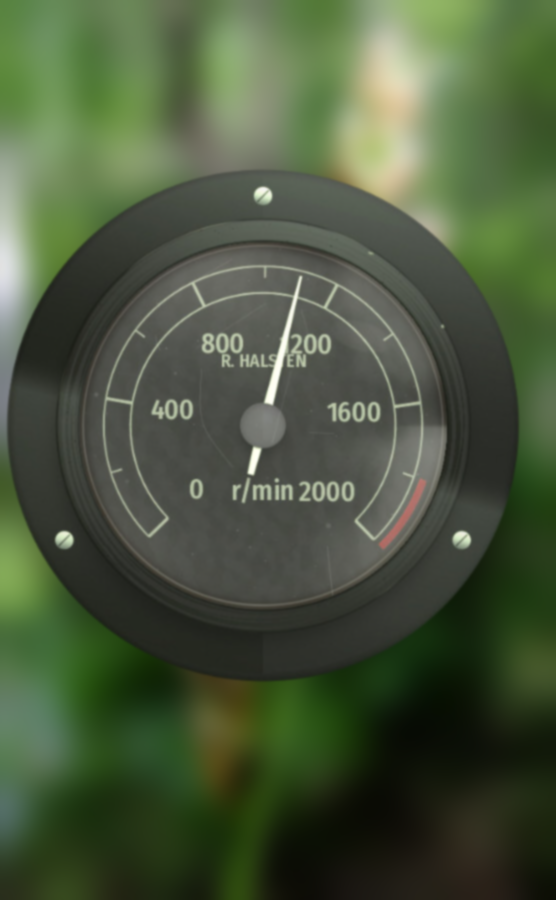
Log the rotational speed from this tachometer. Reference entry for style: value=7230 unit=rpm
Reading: value=1100 unit=rpm
